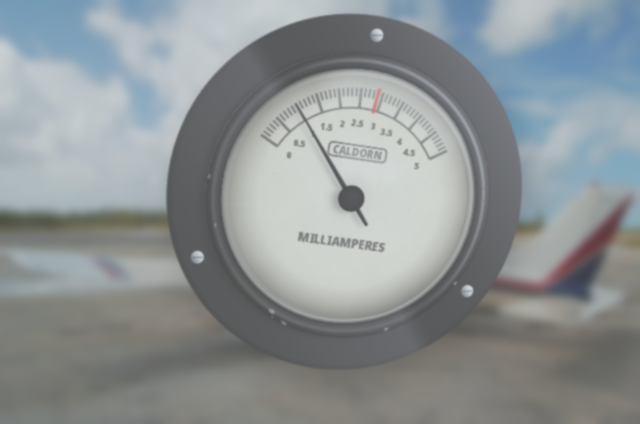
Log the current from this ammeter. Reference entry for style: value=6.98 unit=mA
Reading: value=1 unit=mA
